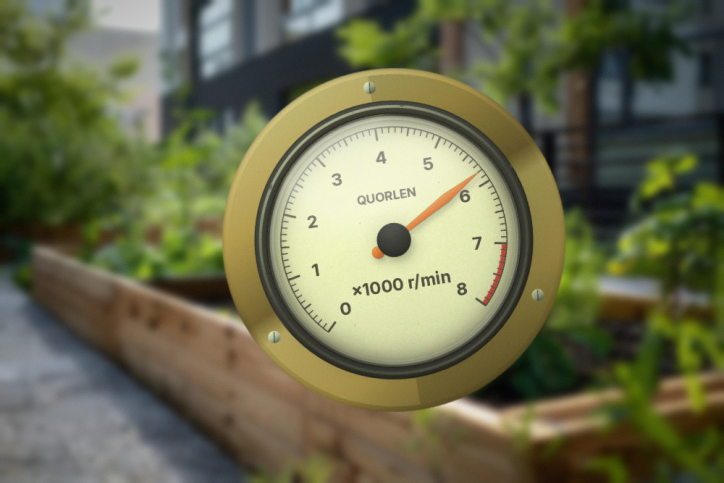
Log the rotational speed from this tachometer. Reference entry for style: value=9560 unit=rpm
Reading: value=5800 unit=rpm
